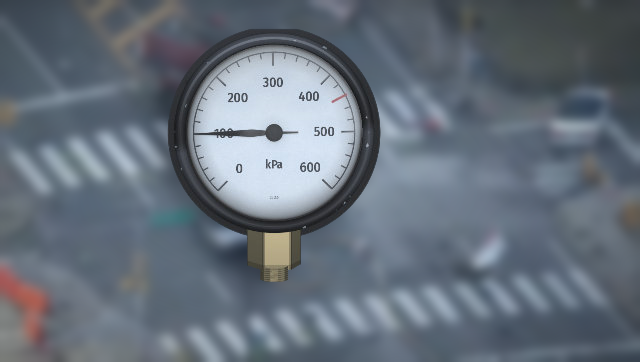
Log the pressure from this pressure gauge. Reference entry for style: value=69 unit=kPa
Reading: value=100 unit=kPa
